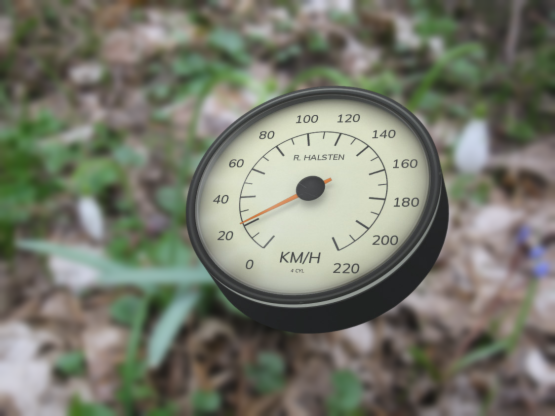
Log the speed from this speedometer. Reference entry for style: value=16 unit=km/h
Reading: value=20 unit=km/h
